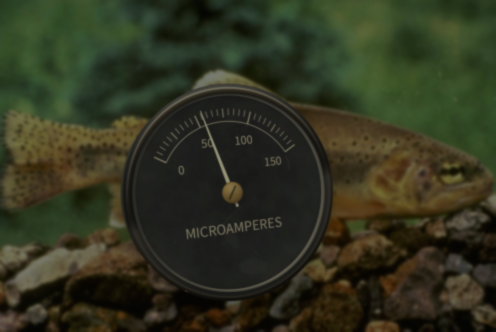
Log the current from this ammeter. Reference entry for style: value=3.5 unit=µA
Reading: value=55 unit=µA
